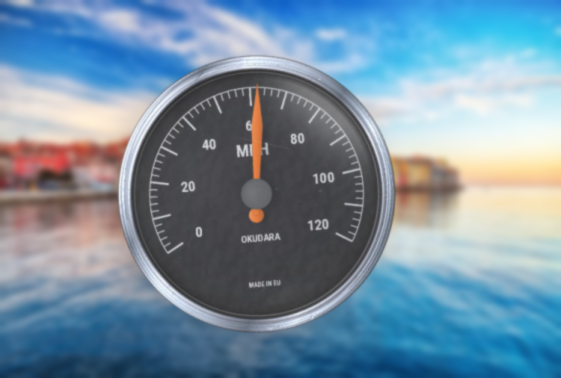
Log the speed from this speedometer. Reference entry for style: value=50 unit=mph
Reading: value=62 unit=mph
